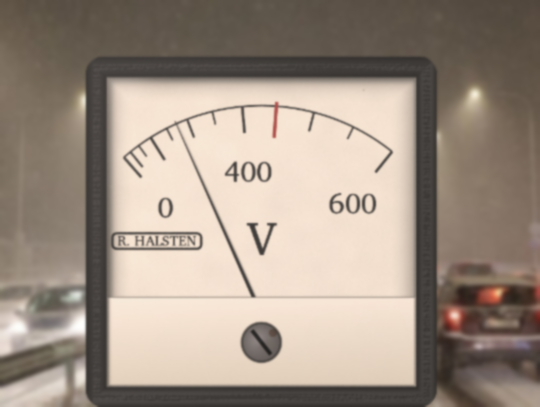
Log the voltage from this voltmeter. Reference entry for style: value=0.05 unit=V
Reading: value=275 unit=V
